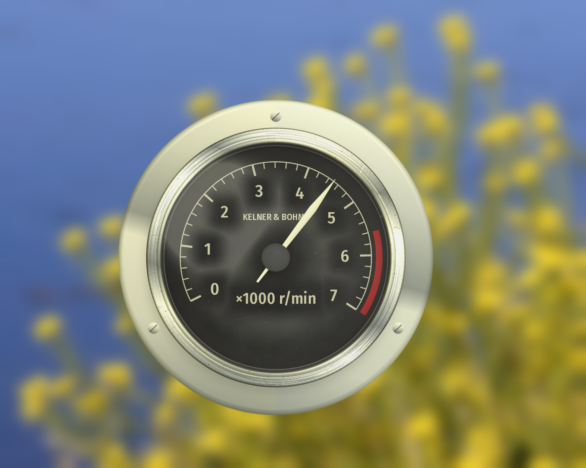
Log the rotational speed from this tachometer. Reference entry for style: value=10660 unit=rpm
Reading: value=4500 unit=rpm
